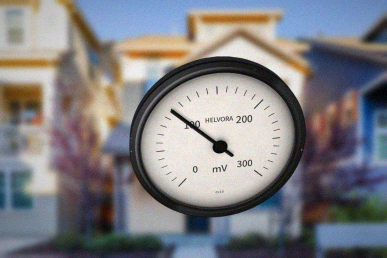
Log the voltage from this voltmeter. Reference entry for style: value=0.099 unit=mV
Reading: value=100 unit=mV
